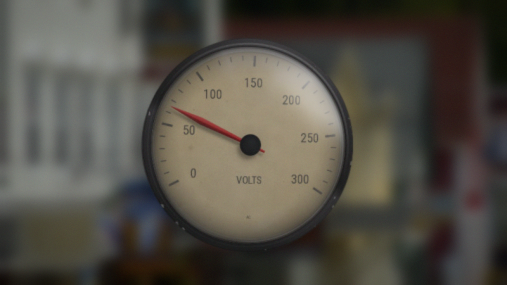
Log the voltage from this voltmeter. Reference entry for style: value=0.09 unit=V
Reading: value=65 unit=V
